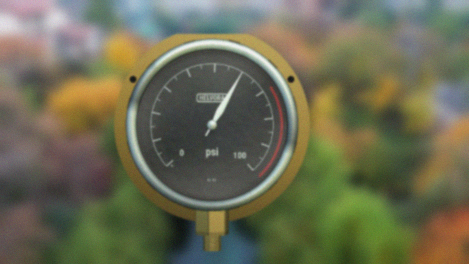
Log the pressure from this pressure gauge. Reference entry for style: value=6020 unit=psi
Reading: value=60 unit=psi
